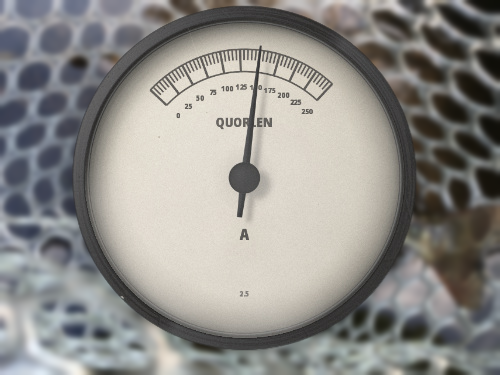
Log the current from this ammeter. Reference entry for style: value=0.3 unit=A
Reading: value=150 unit=A
